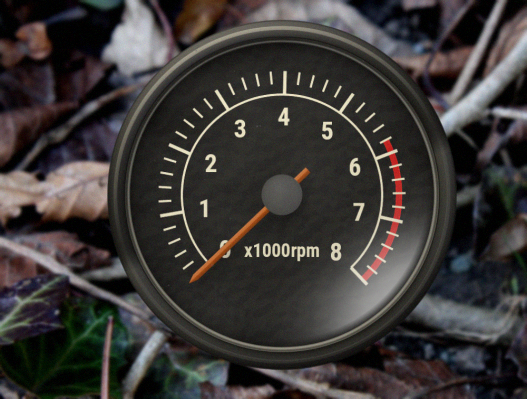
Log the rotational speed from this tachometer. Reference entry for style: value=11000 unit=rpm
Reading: value=0 unit=rpm
